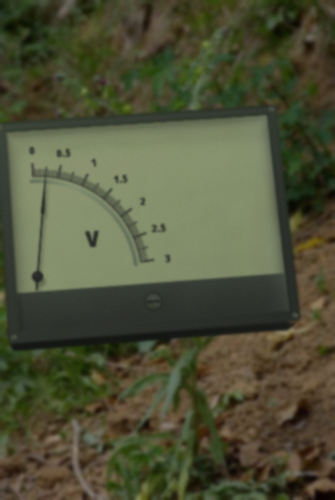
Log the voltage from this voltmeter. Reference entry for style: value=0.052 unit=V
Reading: value=0.25 unit=V
